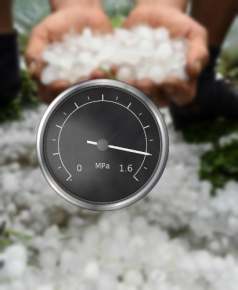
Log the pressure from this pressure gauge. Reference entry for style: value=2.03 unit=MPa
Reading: value=1.4 unit=MPa
